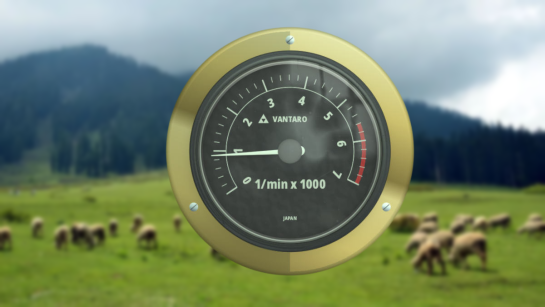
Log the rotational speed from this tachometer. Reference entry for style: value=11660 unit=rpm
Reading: value=900 unit=rpm
